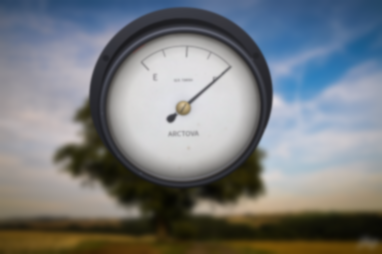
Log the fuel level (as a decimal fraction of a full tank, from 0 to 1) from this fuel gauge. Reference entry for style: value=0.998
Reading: value=1
